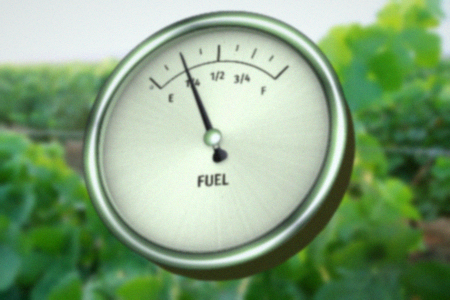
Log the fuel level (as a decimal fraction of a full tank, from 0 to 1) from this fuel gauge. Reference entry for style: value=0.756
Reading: value=0.25
